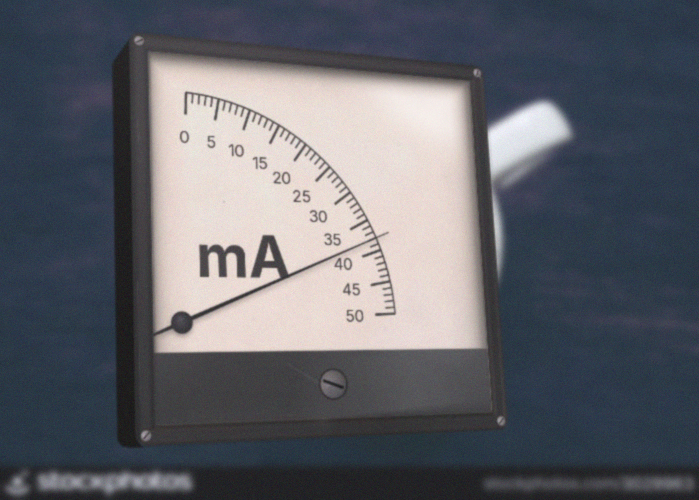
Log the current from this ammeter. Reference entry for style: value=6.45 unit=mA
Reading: value=38 unit=mA
